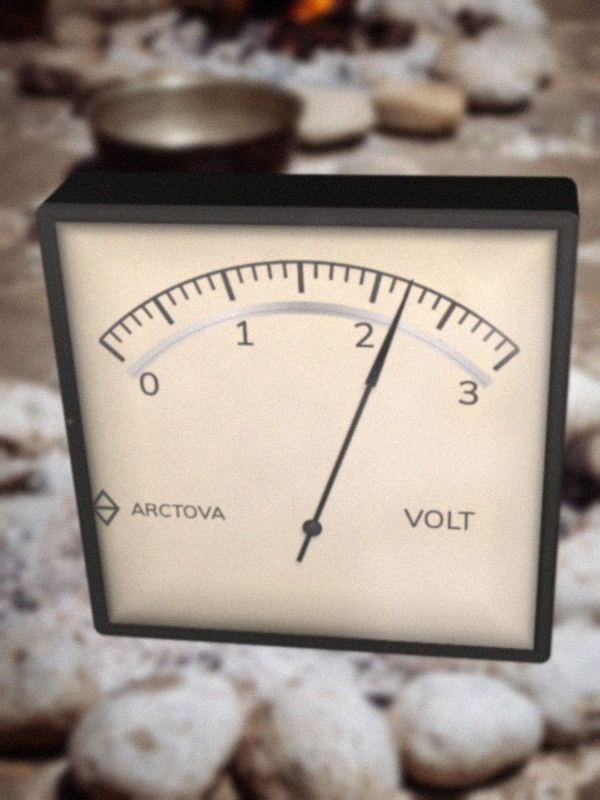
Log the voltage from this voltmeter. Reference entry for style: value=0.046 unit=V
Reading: value=2.2 unit=V
